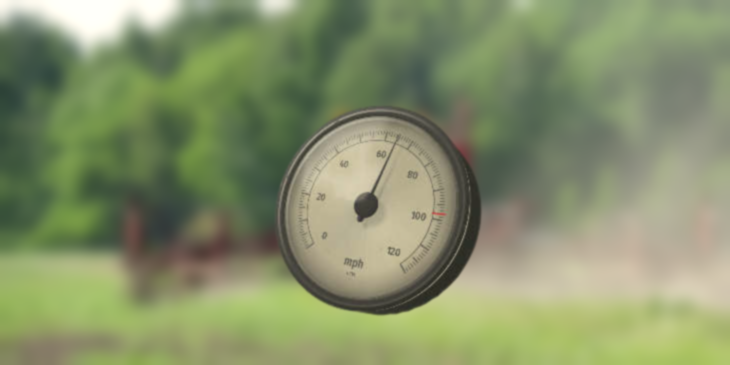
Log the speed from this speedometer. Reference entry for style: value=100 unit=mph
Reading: value=65 unit=mph
